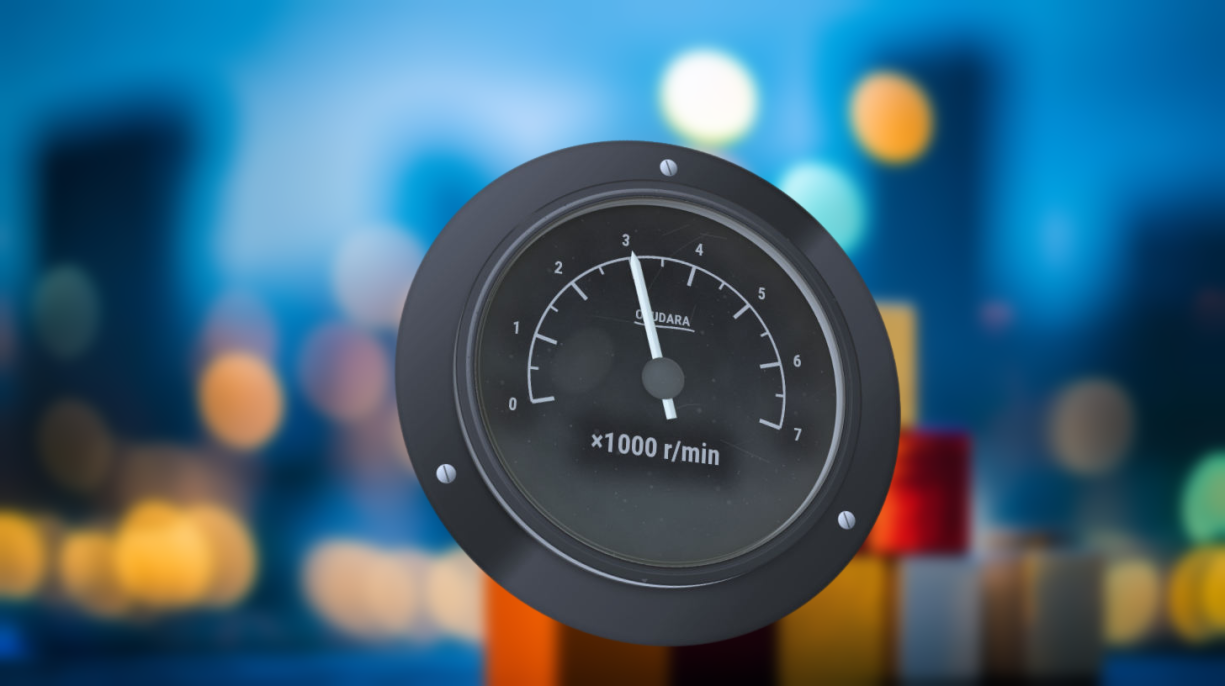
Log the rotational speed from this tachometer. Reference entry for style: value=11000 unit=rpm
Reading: value=3000 unit=rpm
